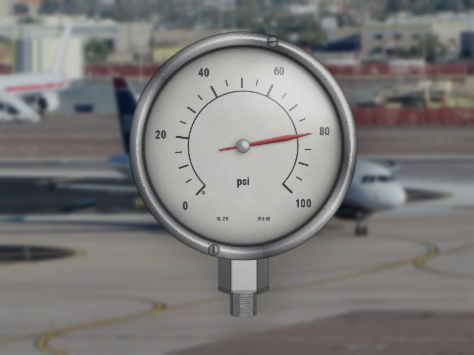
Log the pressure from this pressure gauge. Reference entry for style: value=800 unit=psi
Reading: value=80 unit=psi
